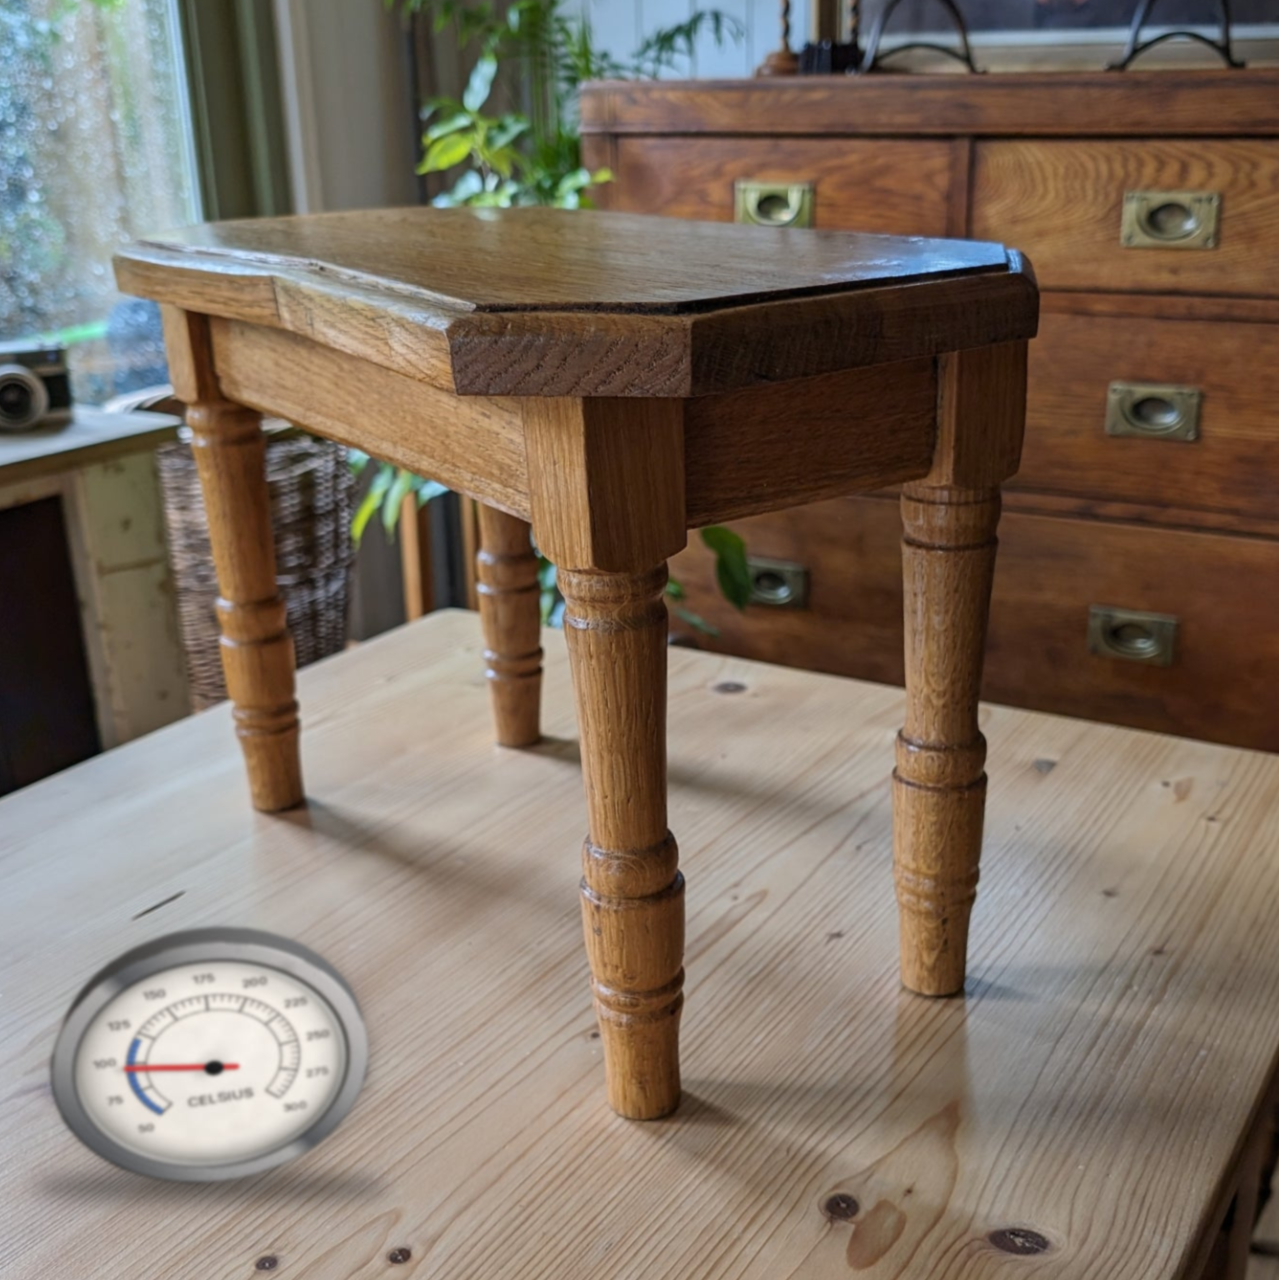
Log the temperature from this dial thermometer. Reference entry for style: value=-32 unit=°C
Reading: value=100 unit=°C
